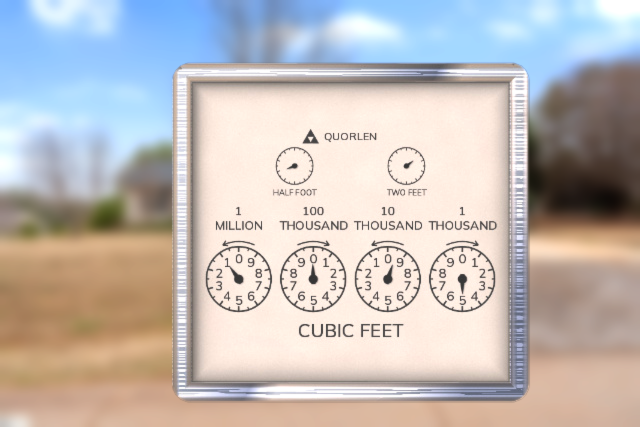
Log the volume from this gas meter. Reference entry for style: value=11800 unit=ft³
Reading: value=99500 unit=ft³
